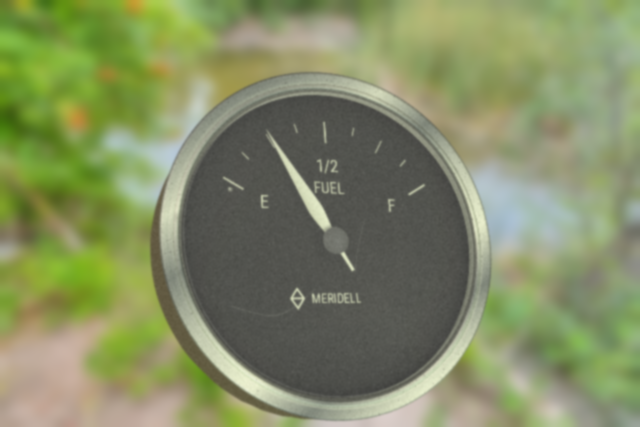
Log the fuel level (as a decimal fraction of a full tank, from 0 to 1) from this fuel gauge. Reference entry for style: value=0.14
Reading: value=0.25
